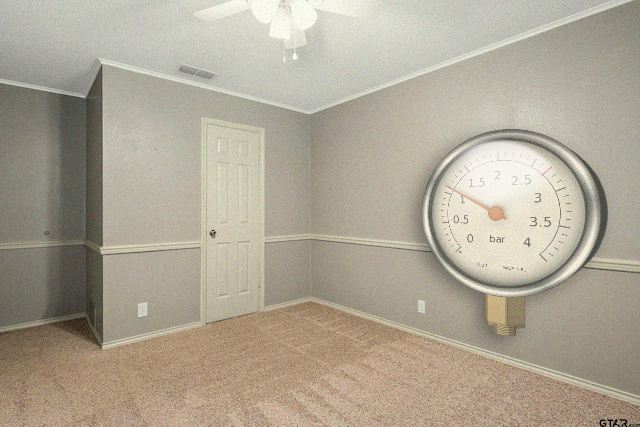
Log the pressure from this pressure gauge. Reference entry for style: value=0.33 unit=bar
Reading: value=1.1 unit=bar
